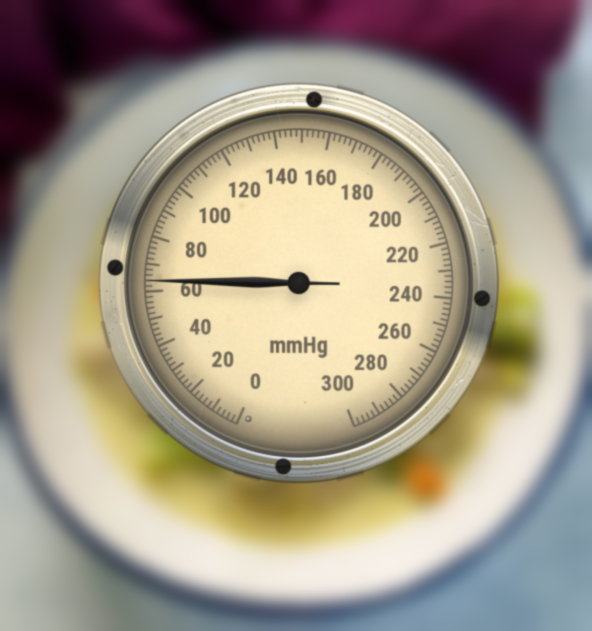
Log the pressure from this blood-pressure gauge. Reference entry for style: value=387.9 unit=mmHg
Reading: value=64 unit=mmHg
